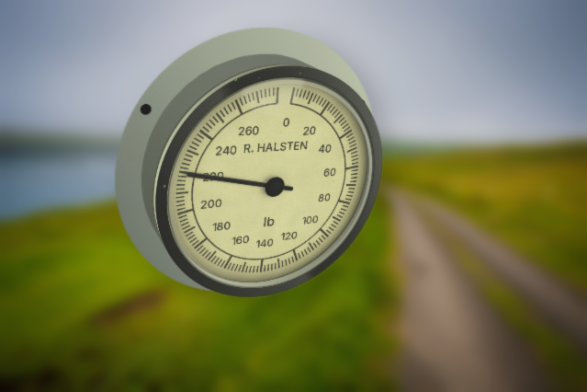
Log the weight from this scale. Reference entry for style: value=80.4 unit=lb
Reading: value=220 unit=lb
